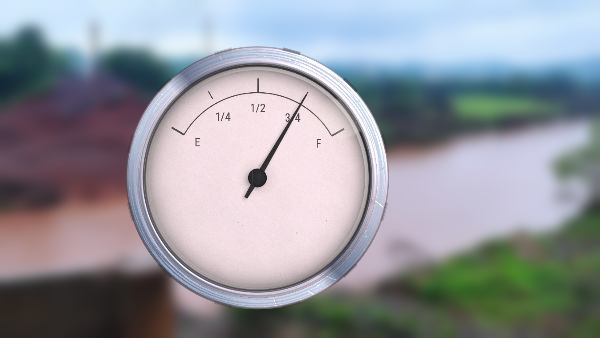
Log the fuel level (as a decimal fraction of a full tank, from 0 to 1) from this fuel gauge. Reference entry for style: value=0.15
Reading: value=0.75
